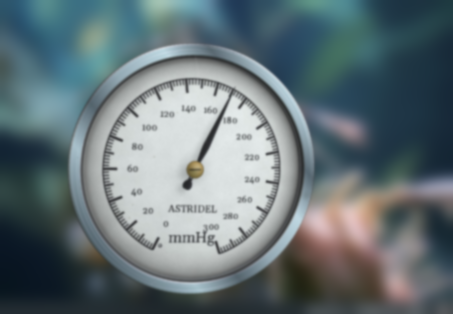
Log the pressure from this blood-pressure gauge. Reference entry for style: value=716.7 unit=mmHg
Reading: value=170 unit=mmHg
